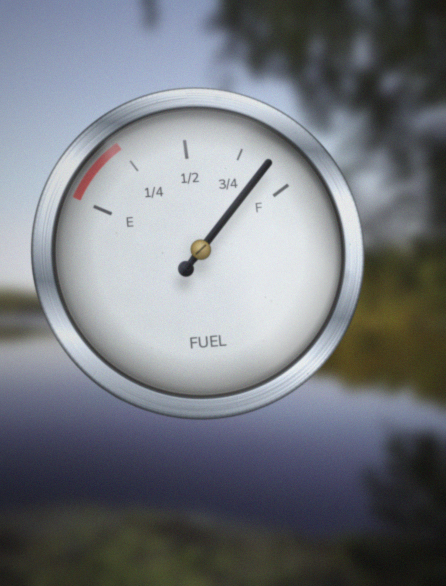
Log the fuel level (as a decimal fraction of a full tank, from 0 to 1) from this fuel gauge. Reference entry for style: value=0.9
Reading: value=0.875
